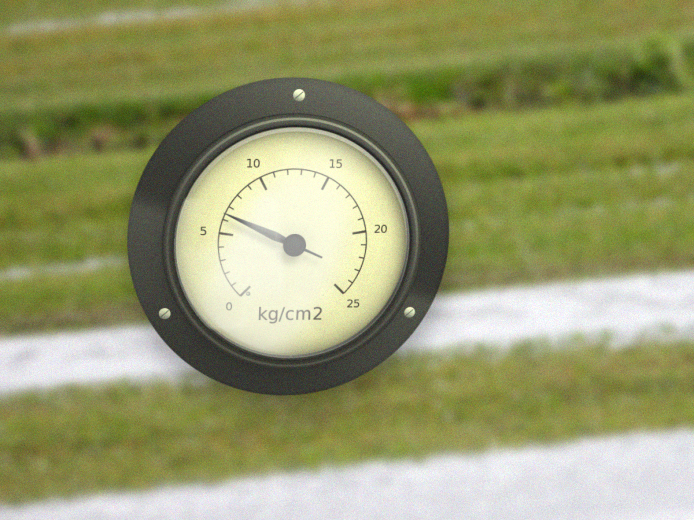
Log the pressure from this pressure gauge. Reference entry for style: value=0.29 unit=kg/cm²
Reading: value=6.5 unit=kg/cm²
